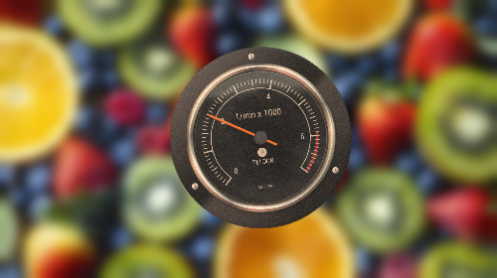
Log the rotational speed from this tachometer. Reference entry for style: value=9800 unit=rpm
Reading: value=2000 unit=rpm
